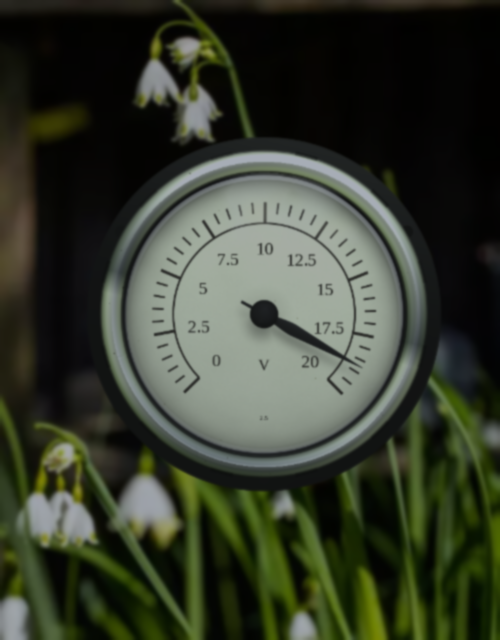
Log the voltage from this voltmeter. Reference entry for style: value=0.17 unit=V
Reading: value=18.75 unit=V
